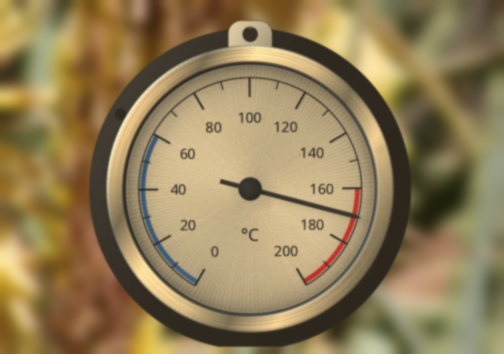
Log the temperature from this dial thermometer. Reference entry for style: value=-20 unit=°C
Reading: value=170 unit=°C
